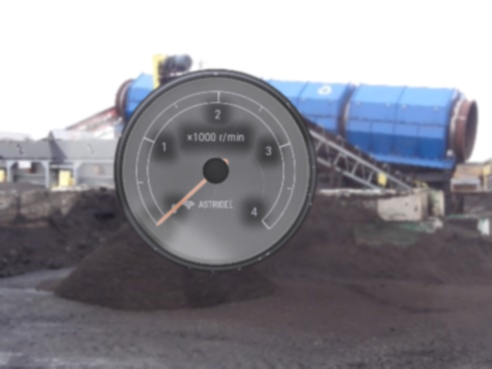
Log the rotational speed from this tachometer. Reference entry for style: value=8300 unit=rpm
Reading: value=0 unit=rpm
